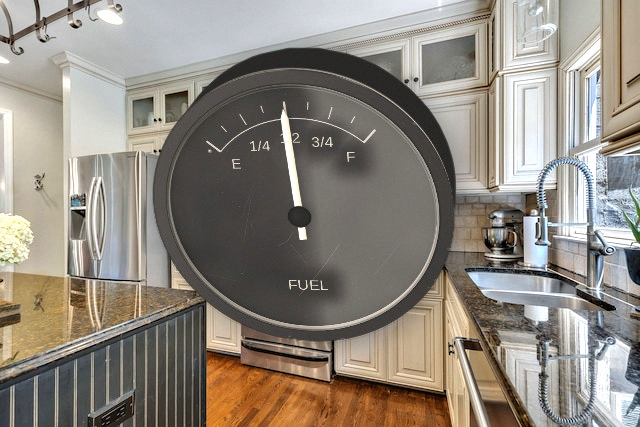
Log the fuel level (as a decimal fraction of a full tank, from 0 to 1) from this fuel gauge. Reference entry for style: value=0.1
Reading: value=0.5
